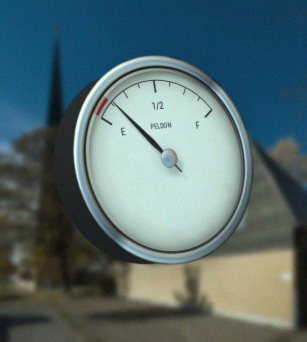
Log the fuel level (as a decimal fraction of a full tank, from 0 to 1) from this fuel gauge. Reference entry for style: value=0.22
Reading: value=0.125
